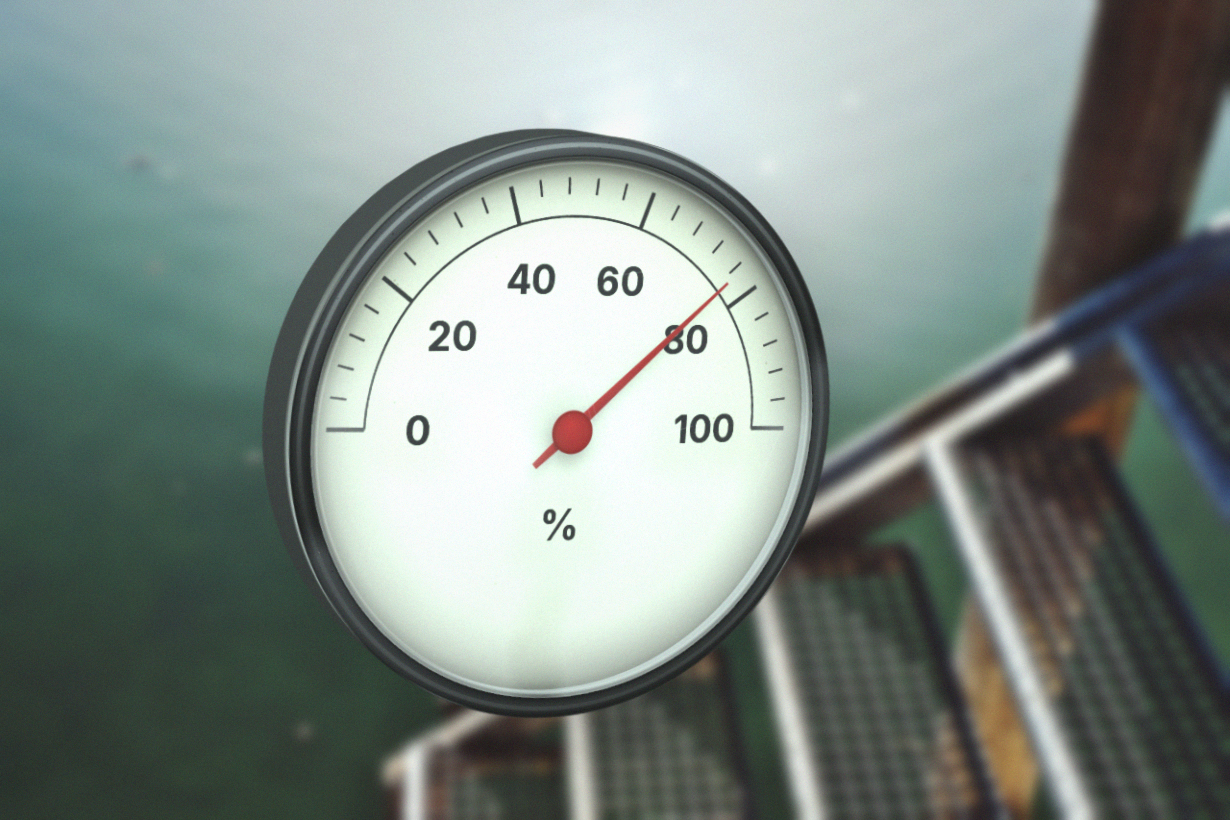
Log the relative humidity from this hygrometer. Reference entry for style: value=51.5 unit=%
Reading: value=76 unit=%
